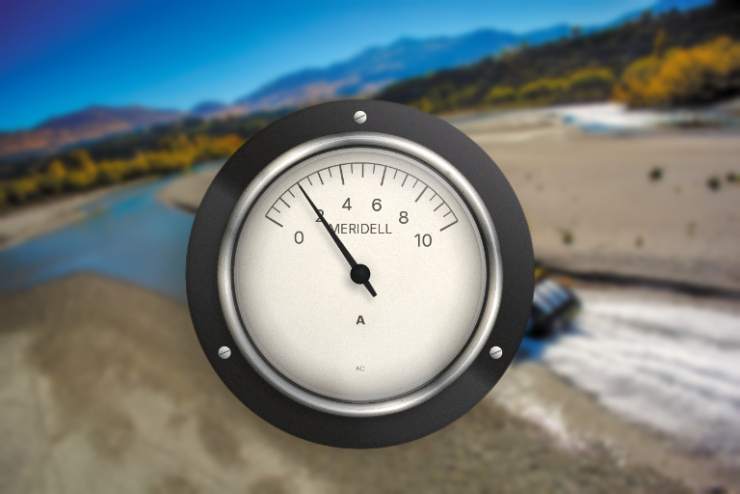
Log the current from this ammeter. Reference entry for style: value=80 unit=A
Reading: value=2 unit=A
